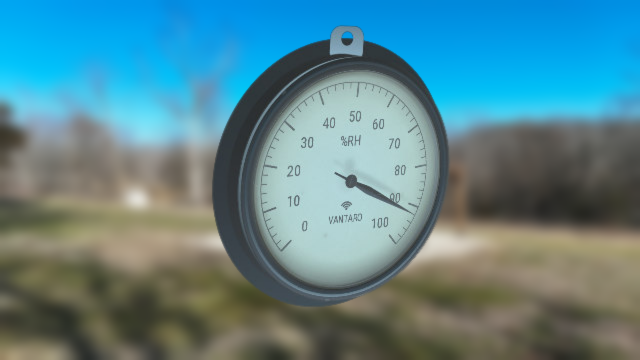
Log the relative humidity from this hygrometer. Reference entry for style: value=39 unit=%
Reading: value=92 unit=%
